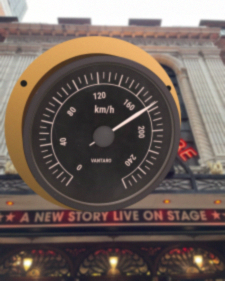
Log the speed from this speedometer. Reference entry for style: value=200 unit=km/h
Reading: value=175 unit=km/h
